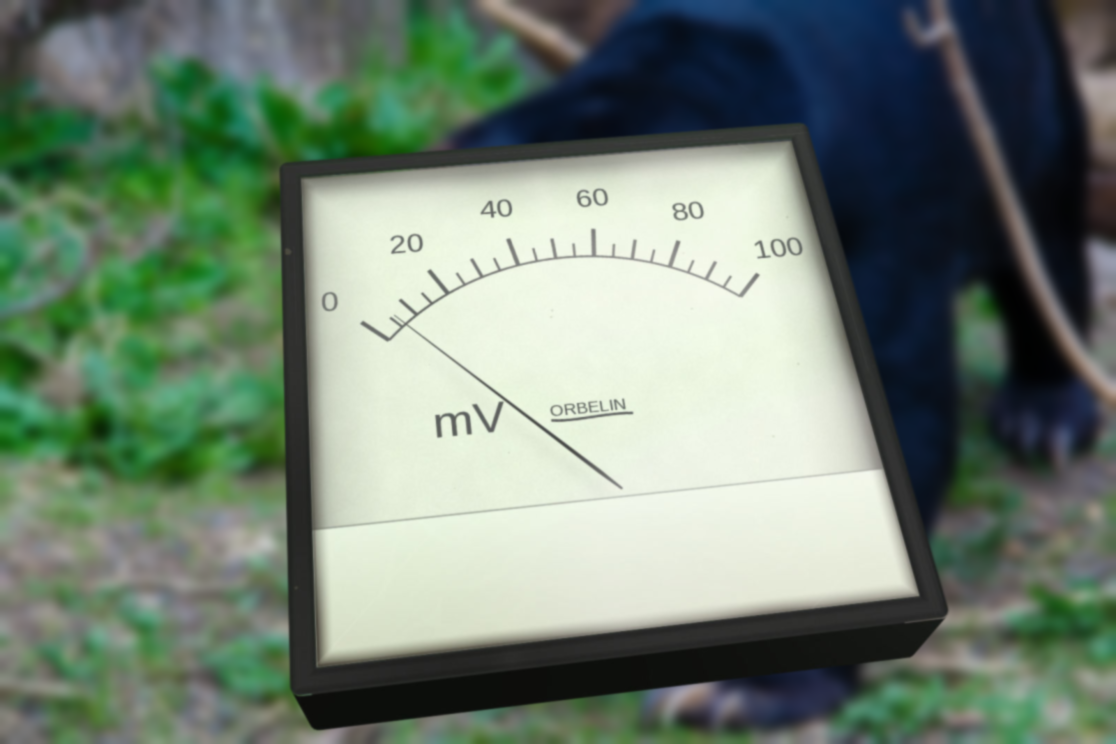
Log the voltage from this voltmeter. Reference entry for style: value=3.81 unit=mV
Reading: value=5 unit=mV
